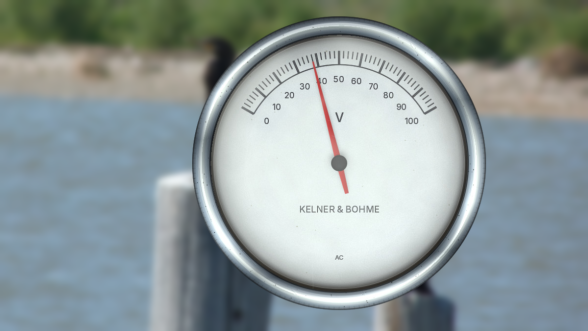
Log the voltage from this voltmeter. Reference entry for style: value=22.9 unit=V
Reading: value=38 unit=V
